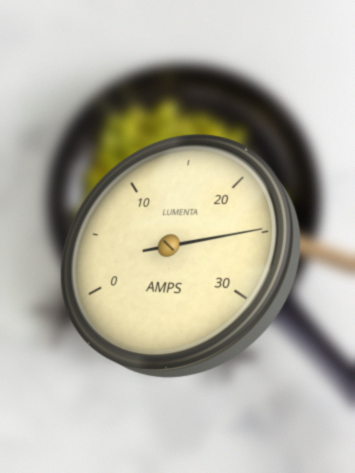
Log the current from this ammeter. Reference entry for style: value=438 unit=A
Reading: value=25 unit=A
